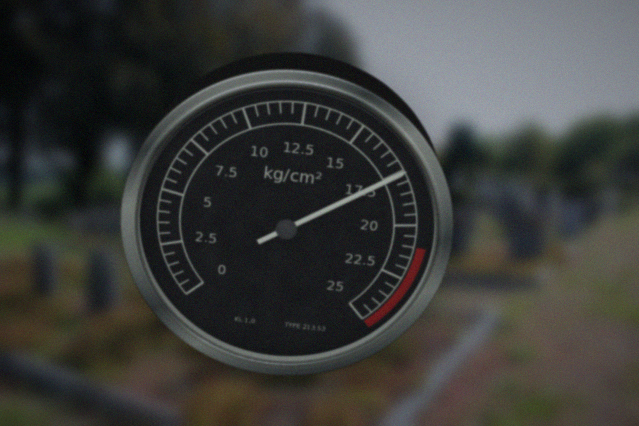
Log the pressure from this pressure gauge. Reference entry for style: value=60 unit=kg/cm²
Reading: value=17.5 unit=kg/cm²
